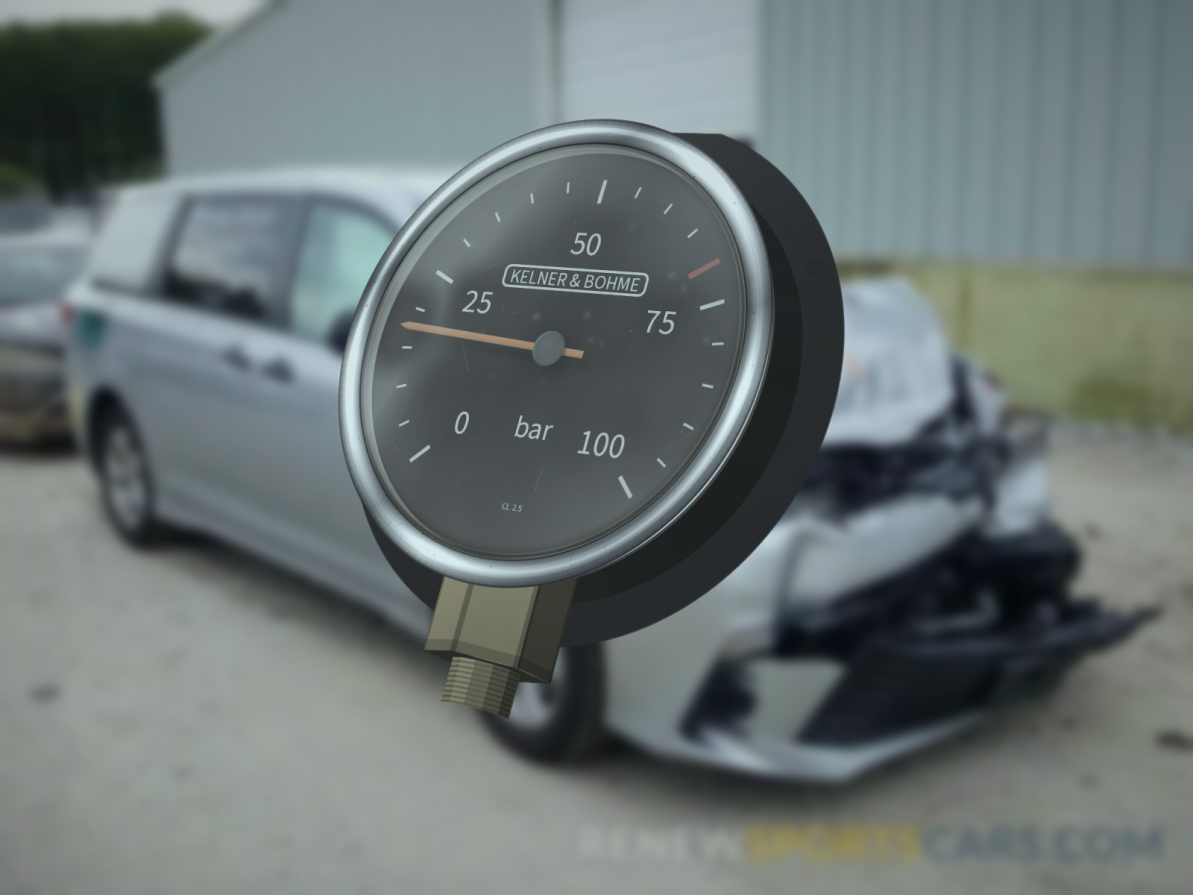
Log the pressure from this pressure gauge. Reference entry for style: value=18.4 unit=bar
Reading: value=17.5 unit=bar
